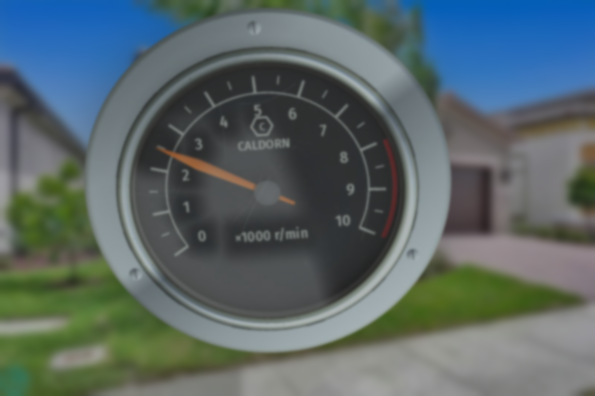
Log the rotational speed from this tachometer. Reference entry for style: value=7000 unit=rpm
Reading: value=2500 unit=rpm
